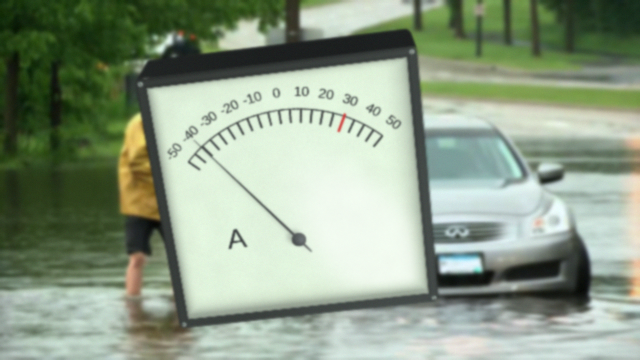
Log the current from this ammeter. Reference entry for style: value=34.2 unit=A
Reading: value=-40 unit=A
